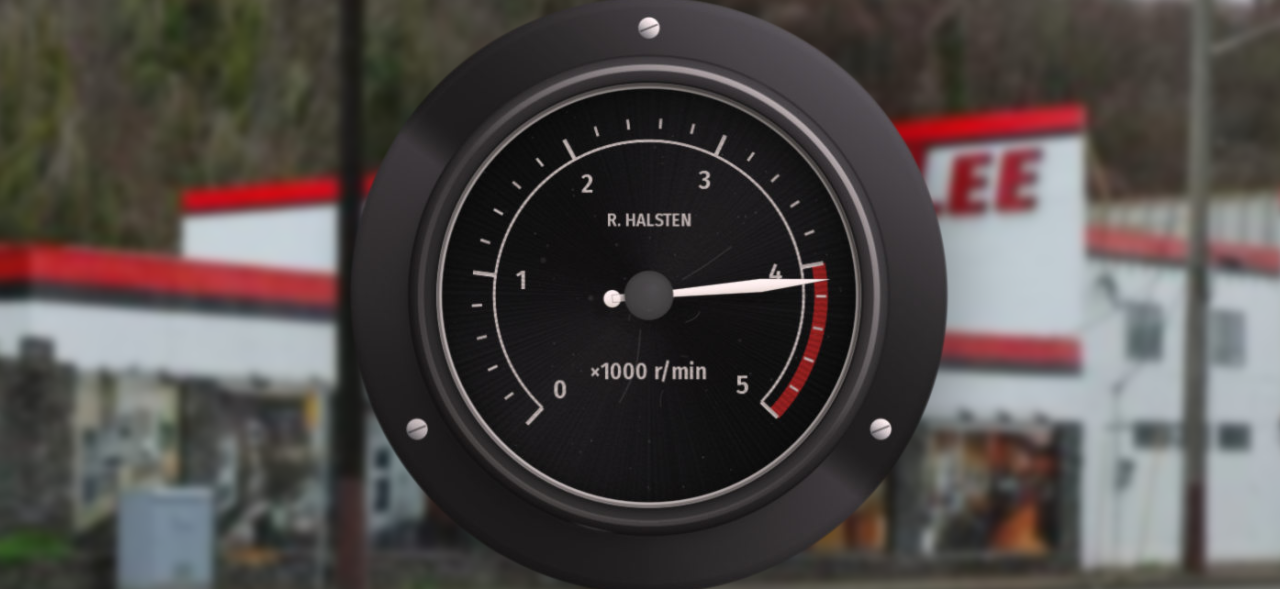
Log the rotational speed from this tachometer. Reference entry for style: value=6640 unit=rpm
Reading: value=4100 unit=rpm
